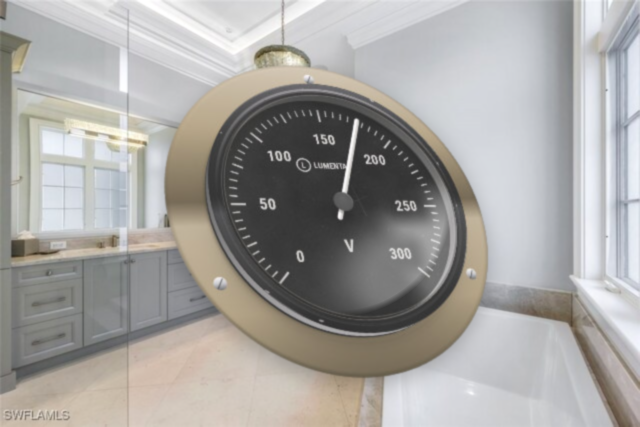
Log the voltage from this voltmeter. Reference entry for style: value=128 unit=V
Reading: value=175 unit=V
